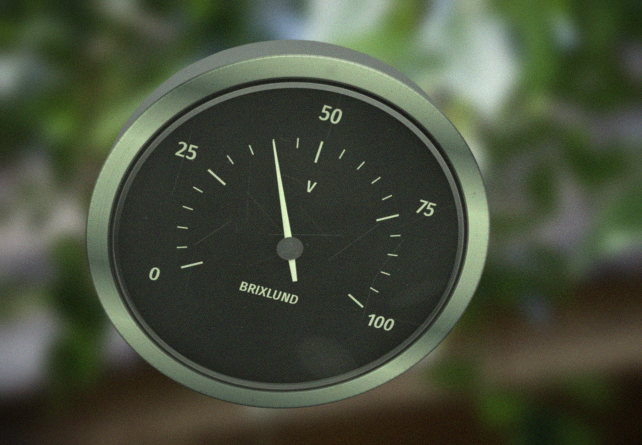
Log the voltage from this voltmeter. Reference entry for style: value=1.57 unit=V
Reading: value=40 unit=V
